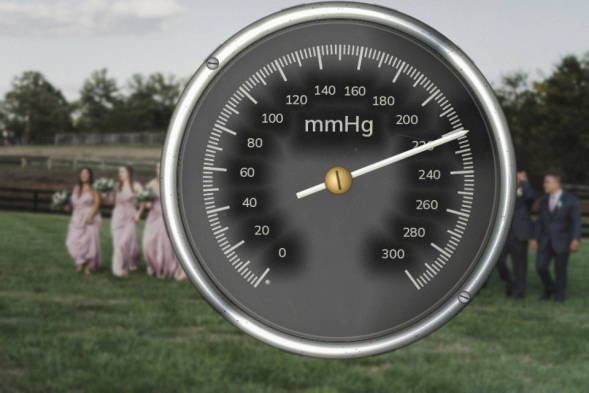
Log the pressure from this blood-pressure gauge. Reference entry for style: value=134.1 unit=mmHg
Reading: value=222 unit=mmHg
